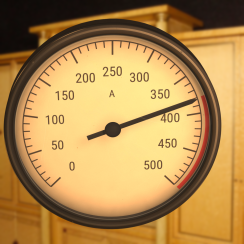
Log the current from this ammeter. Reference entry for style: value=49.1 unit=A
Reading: value=380 unit=A
